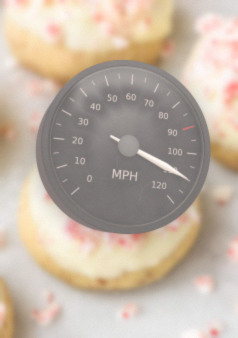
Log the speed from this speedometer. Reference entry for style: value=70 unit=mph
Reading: value=110 unit=mph
